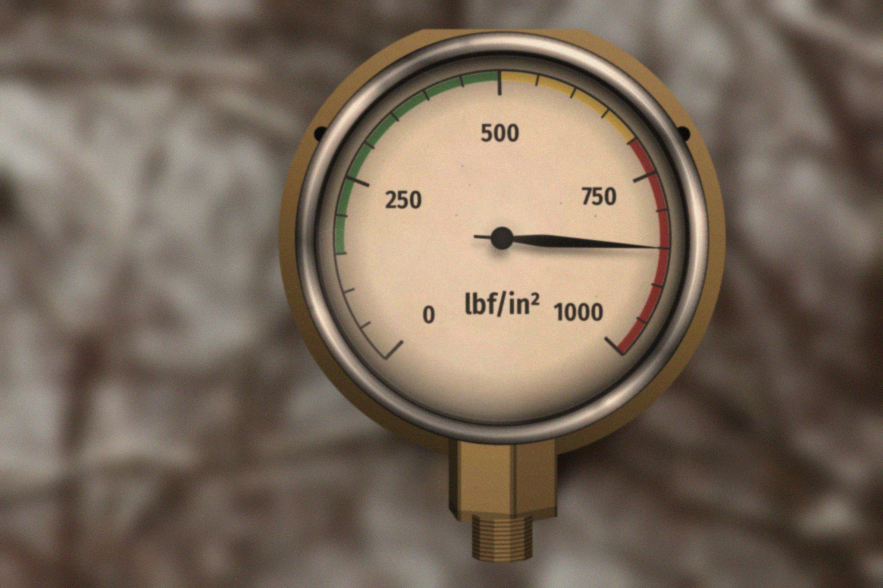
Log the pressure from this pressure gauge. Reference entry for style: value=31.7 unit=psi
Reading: value=850 unit=psi
